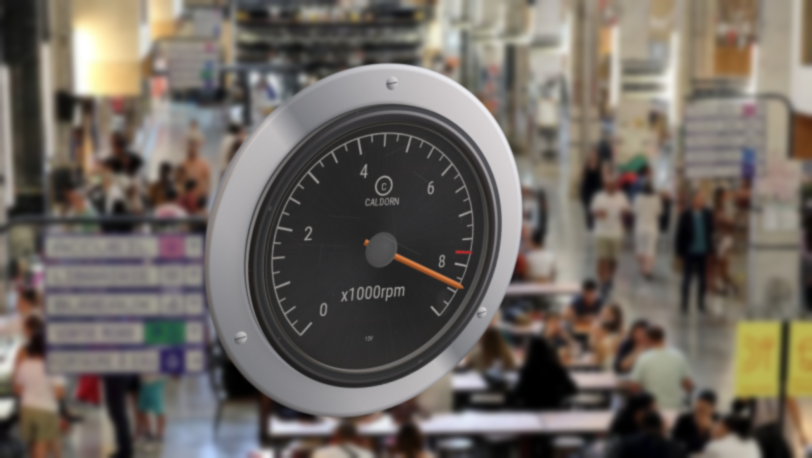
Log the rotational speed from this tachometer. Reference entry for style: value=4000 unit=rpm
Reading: value=8375 unit=rpm
